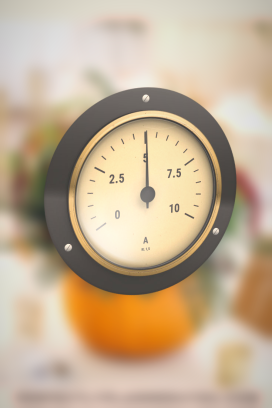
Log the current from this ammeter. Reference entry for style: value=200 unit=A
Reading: value=5 unit=A
